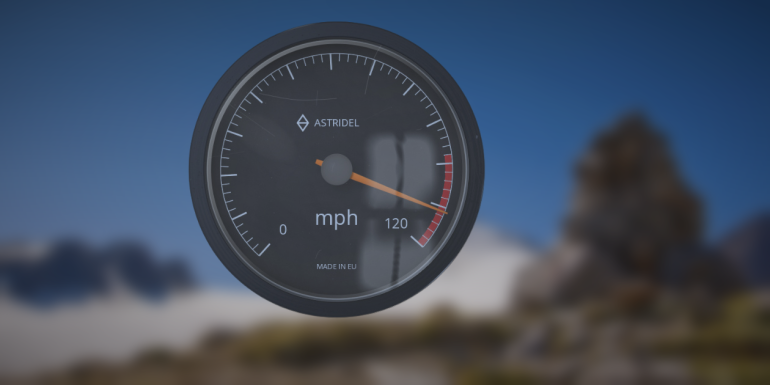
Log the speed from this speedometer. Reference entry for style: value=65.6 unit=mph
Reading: value=111 unit=mph
